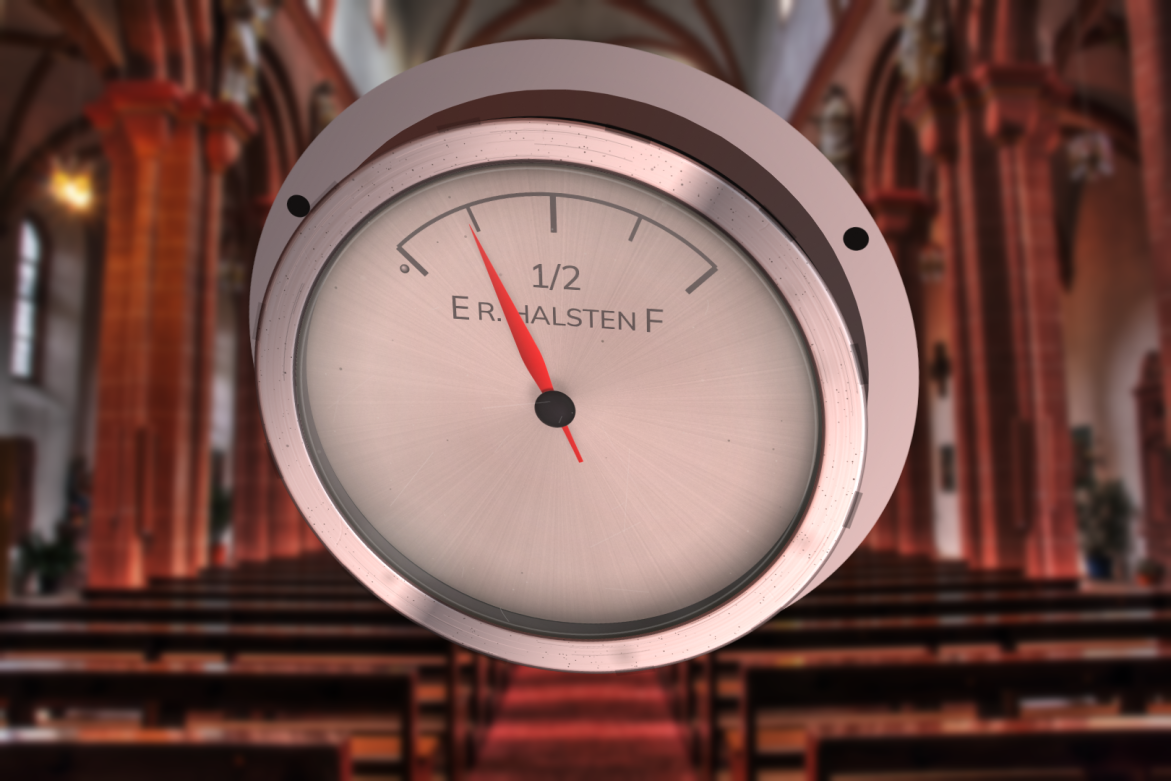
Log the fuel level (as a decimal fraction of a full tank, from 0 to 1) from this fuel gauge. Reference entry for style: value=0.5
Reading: value=0.25
